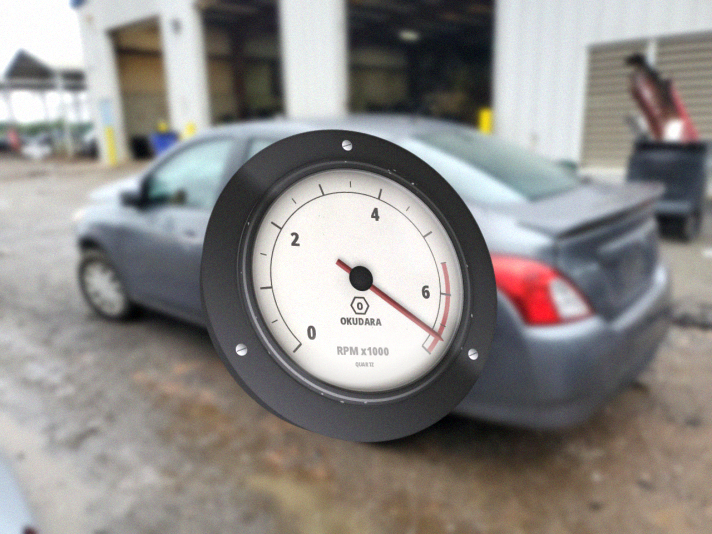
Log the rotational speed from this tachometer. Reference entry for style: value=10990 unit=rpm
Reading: value=6750 unit=rpm
